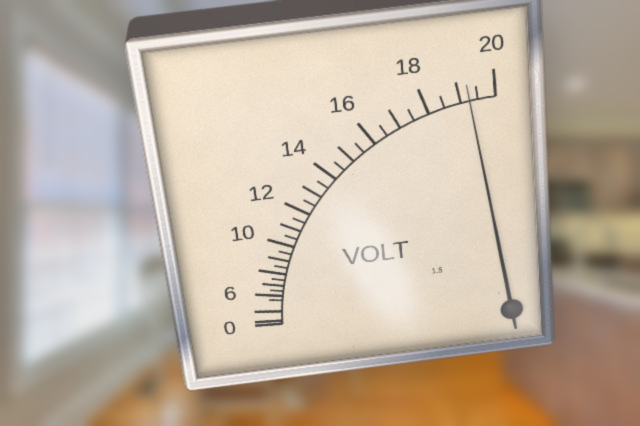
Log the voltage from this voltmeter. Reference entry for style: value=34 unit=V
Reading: value=19.25 unit=V
